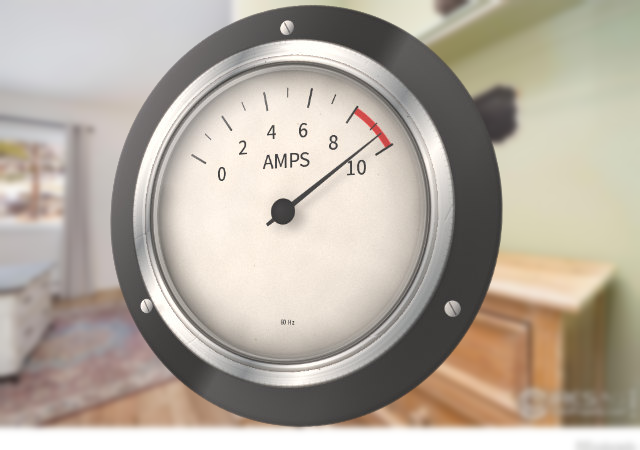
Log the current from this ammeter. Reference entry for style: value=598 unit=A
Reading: value=9.5 unit=A
